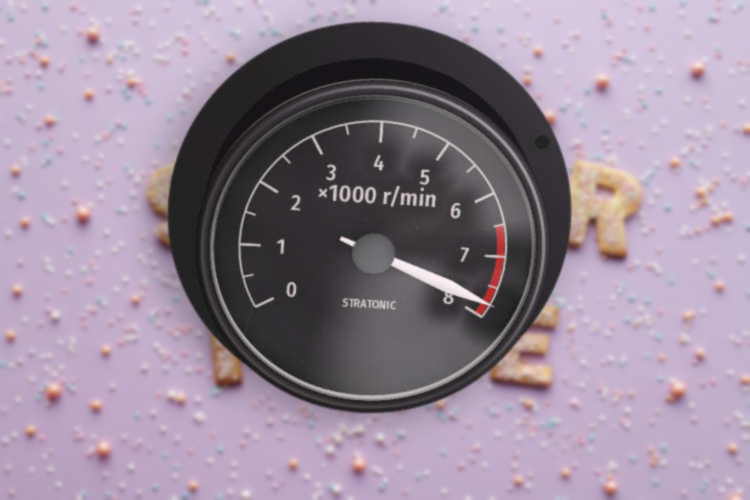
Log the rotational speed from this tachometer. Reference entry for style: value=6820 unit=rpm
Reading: value=7750 unit=rpm
